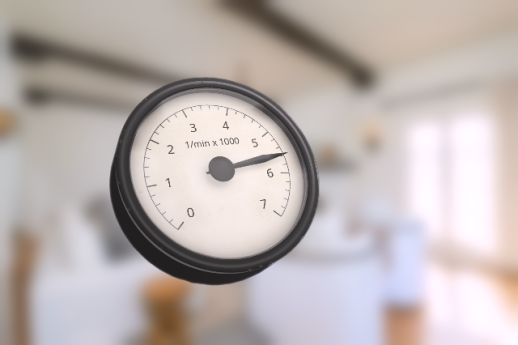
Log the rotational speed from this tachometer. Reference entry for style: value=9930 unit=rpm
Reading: value=5600 unit=rpm
